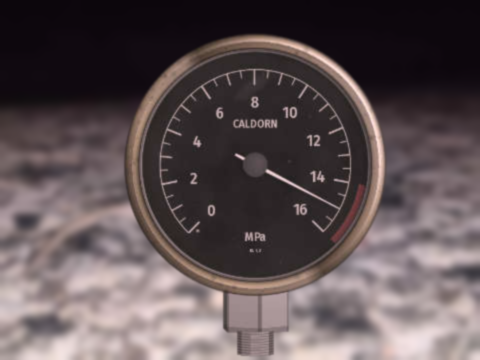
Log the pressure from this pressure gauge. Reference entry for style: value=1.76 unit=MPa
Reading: value=15 unit=MPa
